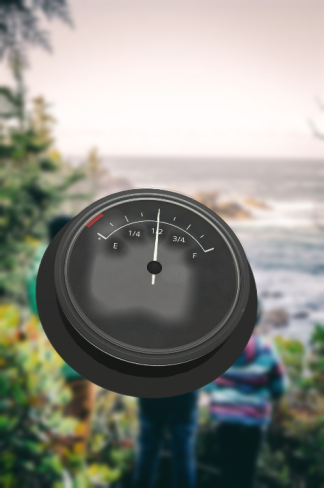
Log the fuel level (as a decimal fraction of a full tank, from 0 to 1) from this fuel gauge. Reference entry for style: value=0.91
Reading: value=0.5
